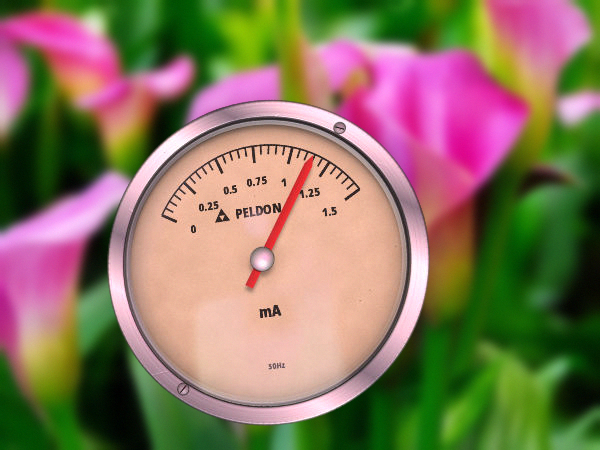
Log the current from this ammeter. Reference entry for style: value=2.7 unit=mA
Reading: value=1.15 unit=mA
